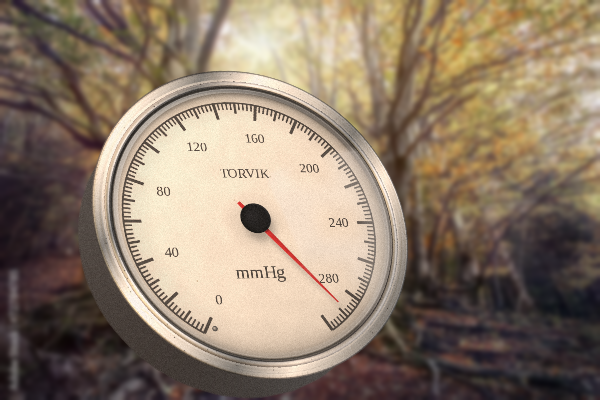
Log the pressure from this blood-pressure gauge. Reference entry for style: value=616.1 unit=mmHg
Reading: value=290 unit=mmHg
